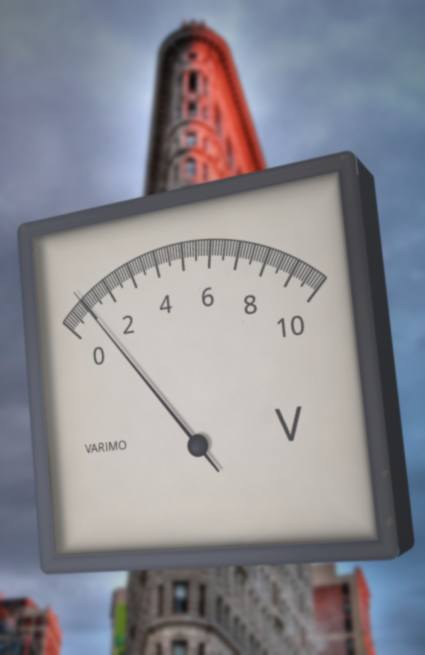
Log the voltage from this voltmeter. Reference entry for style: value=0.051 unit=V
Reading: value=1 unit=V
